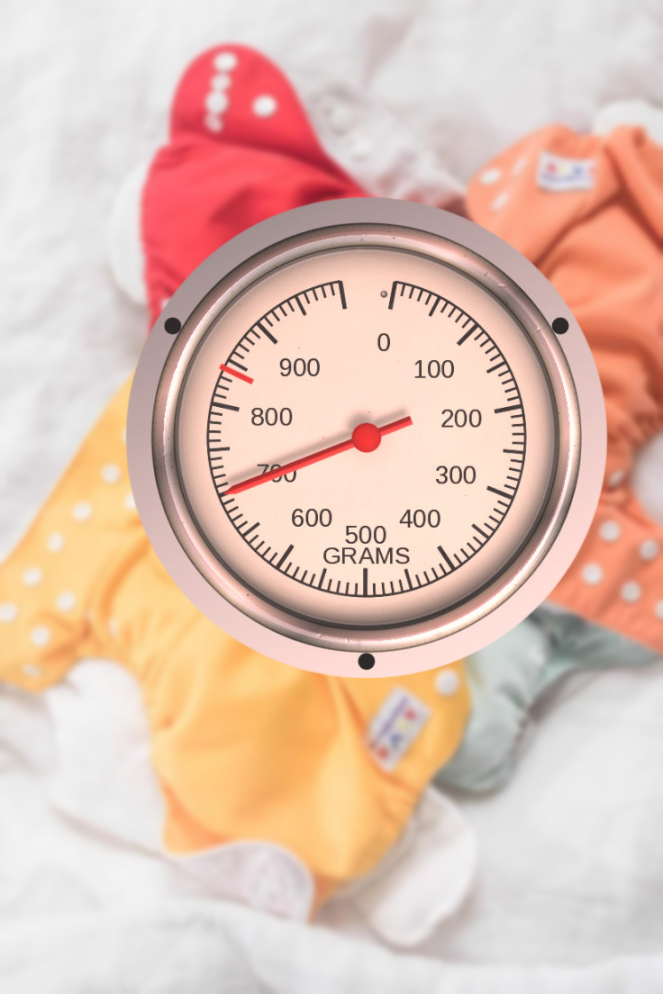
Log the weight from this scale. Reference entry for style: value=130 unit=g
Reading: value=700 unit=g
